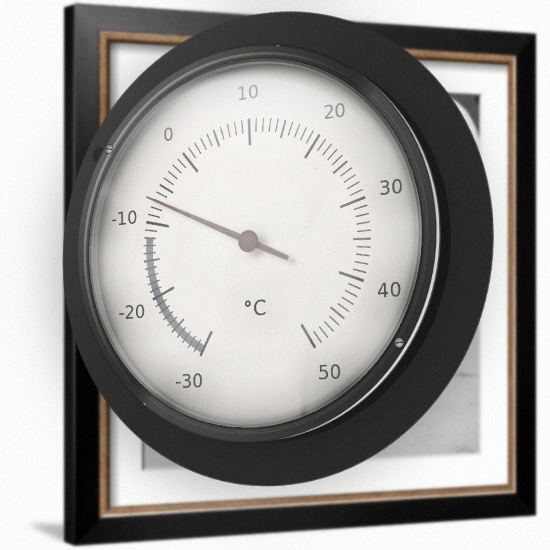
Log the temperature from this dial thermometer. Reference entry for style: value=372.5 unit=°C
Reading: value=-7 unit=°C
